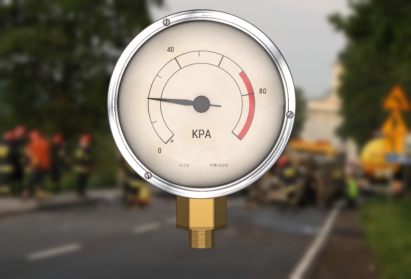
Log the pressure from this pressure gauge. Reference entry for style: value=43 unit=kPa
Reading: value=20 unit=kPa
